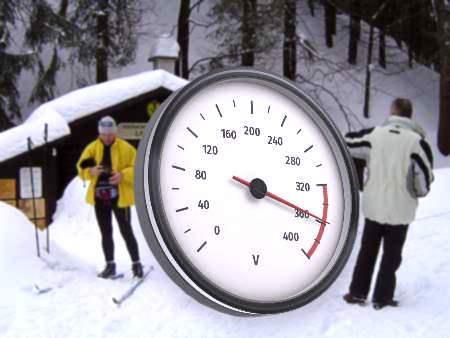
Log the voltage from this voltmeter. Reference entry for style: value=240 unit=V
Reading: value=360 unit=V
